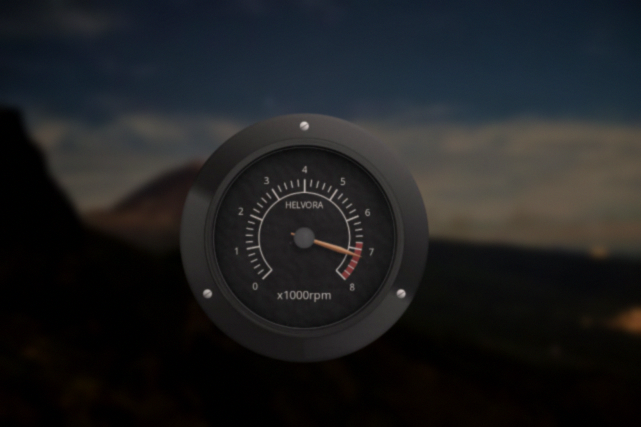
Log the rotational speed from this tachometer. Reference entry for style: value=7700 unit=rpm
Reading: value=7200 unit=rpm
